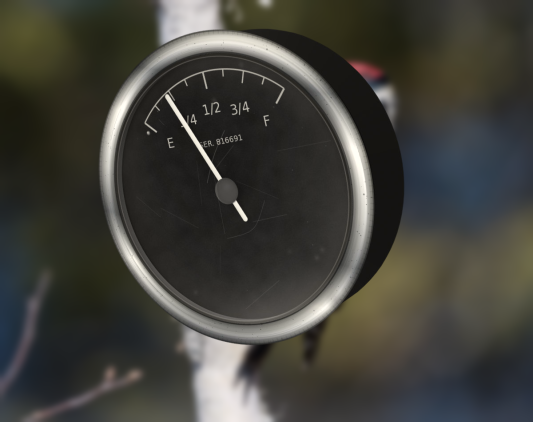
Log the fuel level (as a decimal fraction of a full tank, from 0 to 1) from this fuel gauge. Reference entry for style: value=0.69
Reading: value=0.25
